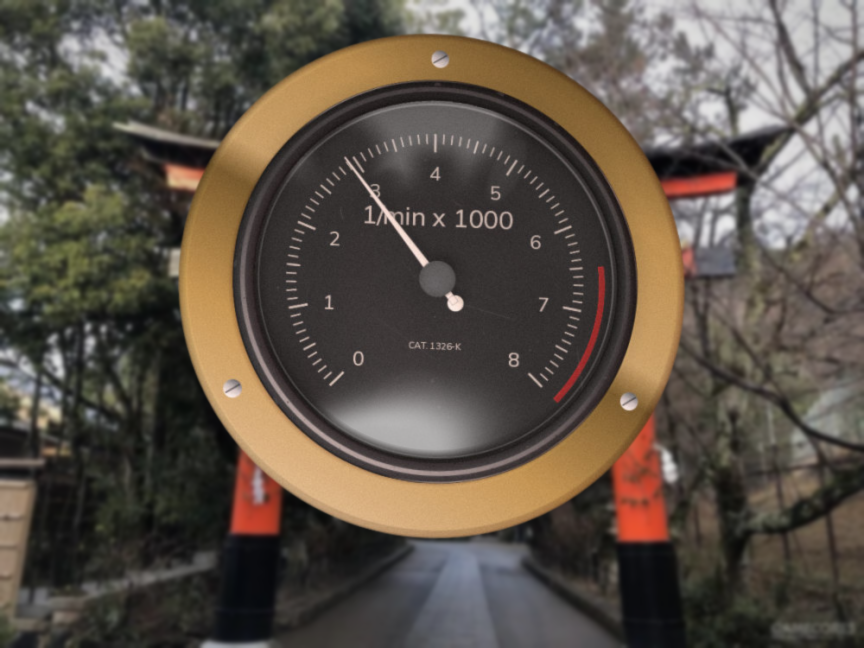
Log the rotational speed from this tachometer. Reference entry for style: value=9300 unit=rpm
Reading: value=2900 unit=rpm
